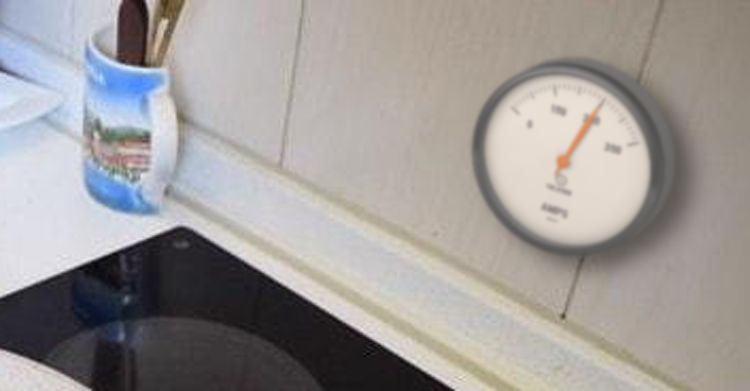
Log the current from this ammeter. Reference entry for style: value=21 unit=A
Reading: value=200 unit=A
